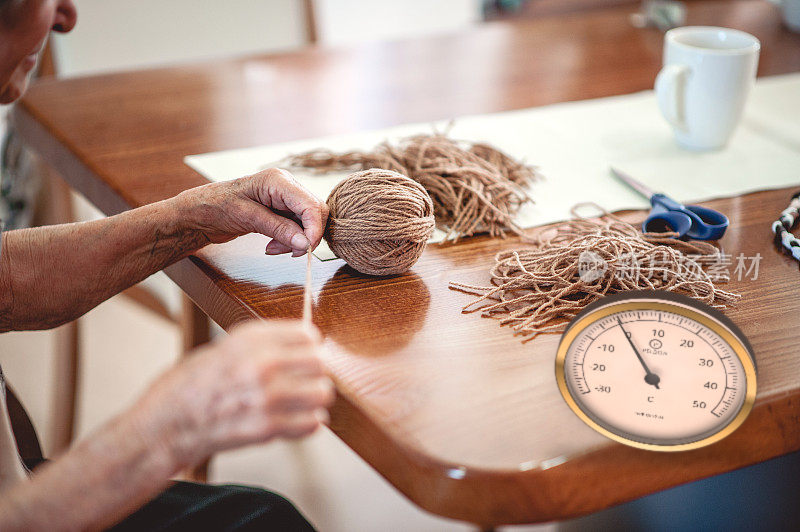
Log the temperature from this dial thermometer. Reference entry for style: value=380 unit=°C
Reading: value=0 unit=°C
